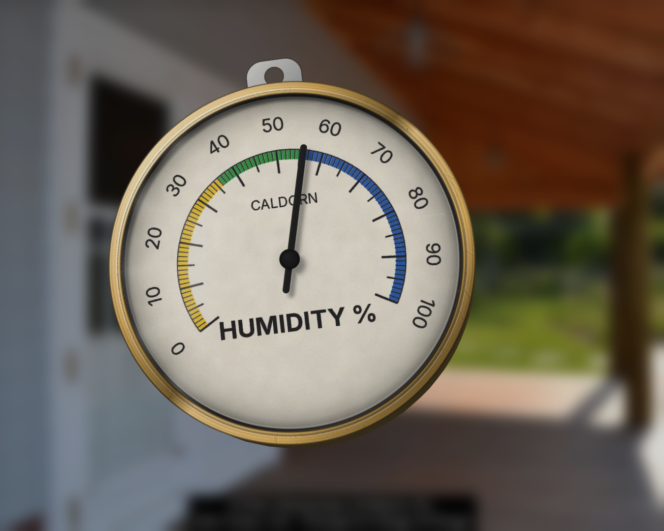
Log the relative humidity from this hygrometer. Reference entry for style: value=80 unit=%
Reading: value=56 unit=%
